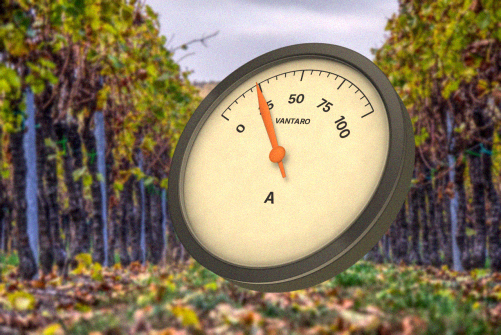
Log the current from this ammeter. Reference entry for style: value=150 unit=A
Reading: value=25 unit=A
